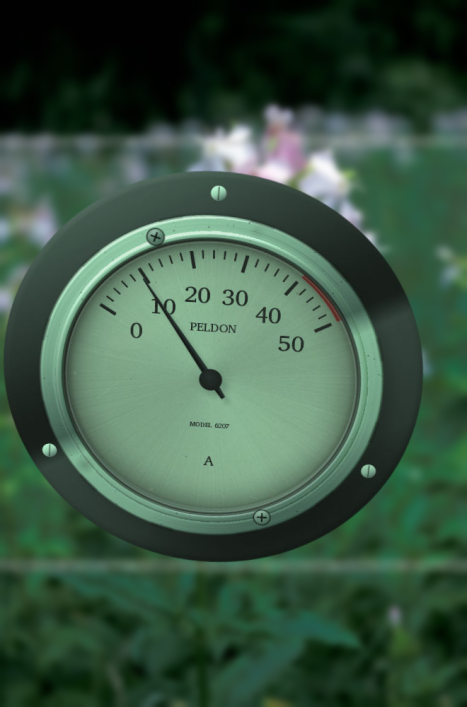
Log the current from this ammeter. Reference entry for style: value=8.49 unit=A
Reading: value=10 unit=A
